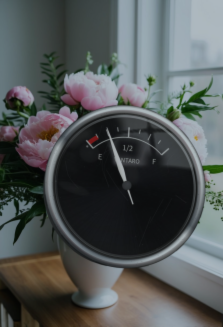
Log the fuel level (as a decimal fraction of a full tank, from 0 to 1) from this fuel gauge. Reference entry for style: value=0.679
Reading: value=0.25
